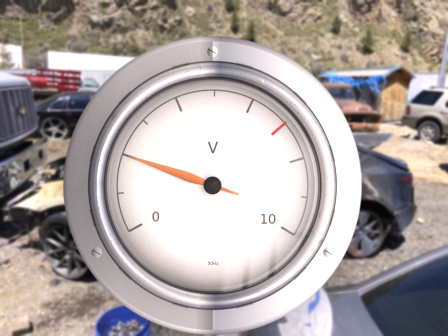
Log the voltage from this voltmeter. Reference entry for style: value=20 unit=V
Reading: value=2 unit=V
